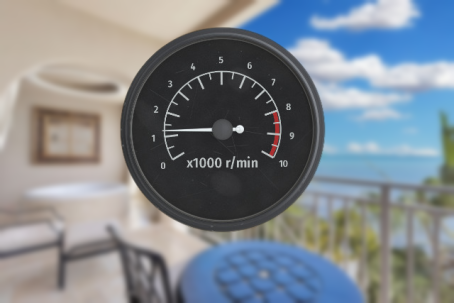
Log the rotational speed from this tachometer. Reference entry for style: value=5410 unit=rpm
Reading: value=1250 unit=rpm
